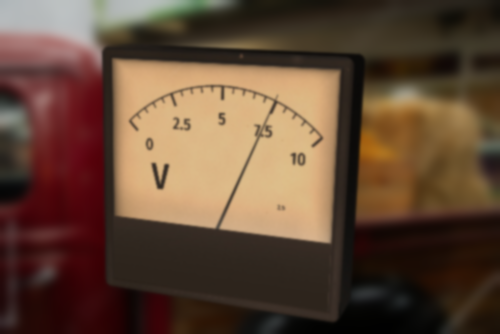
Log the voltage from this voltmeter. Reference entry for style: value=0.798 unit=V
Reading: value=7.5 unit=V
